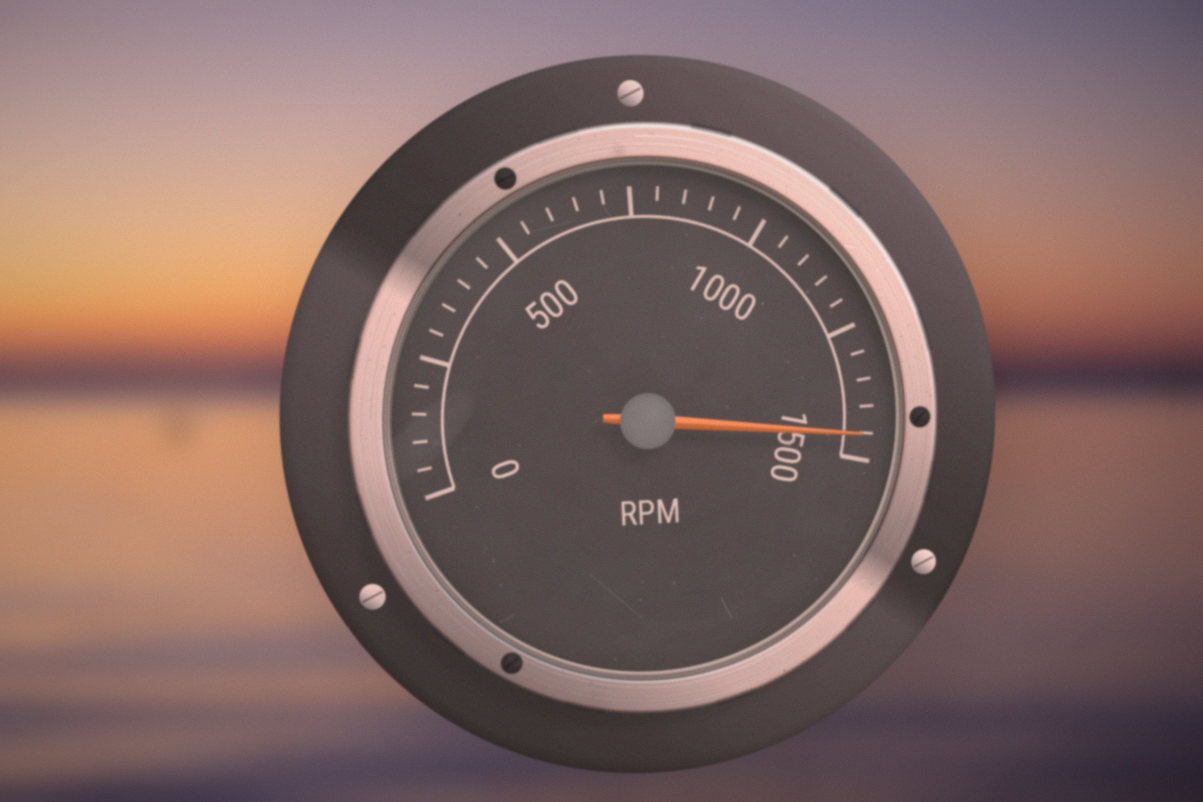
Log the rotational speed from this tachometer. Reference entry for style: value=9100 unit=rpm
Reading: value=1450 unit=rpm
